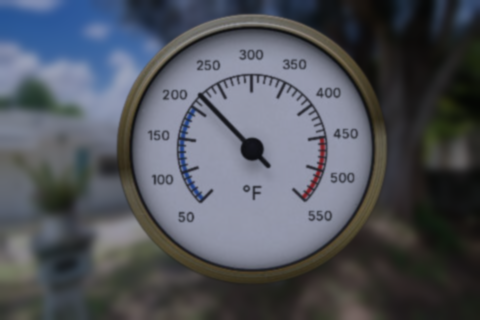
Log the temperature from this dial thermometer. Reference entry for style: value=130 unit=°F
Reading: value=220 unit=°F
